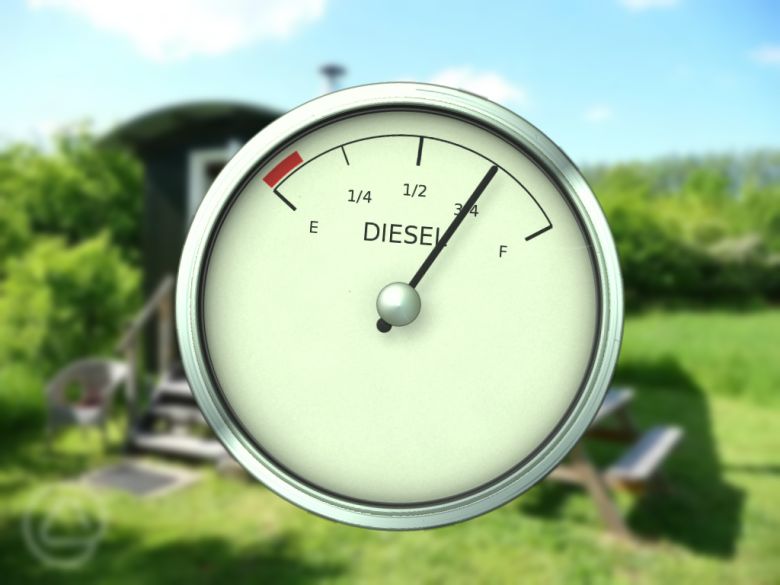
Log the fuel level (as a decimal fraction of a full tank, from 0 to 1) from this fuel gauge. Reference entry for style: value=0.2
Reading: value=0.75
